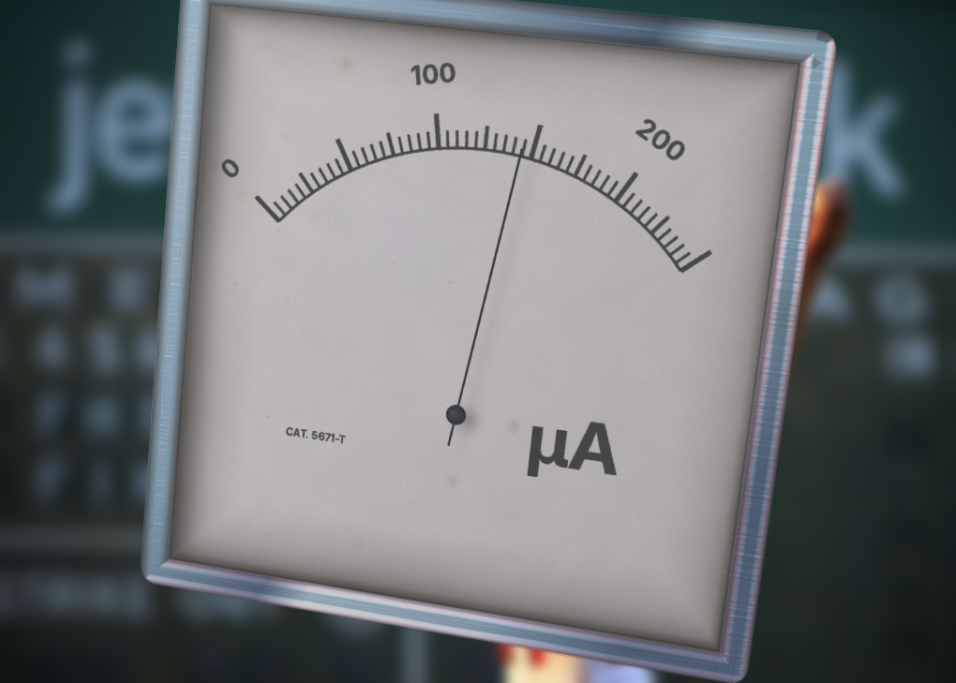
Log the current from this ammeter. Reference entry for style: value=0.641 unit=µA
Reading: value=145 unit=µA
